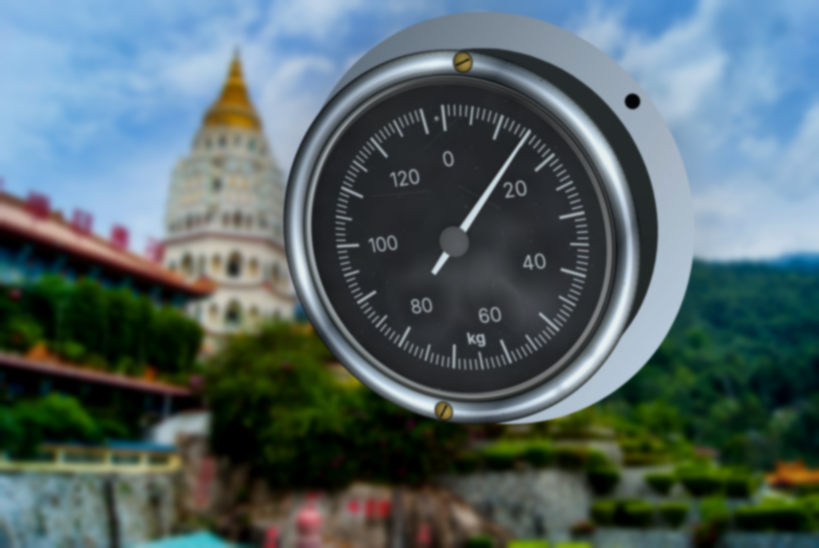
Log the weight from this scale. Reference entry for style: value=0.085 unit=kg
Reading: value=15 unit=kg
